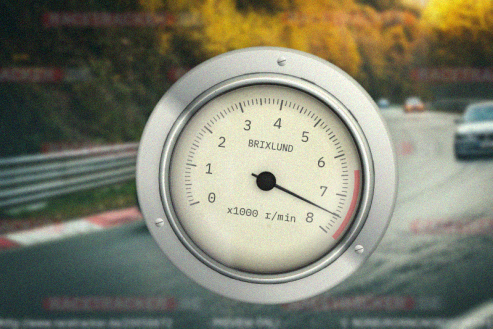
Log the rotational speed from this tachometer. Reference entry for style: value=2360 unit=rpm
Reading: value=7500 unit=rpm
